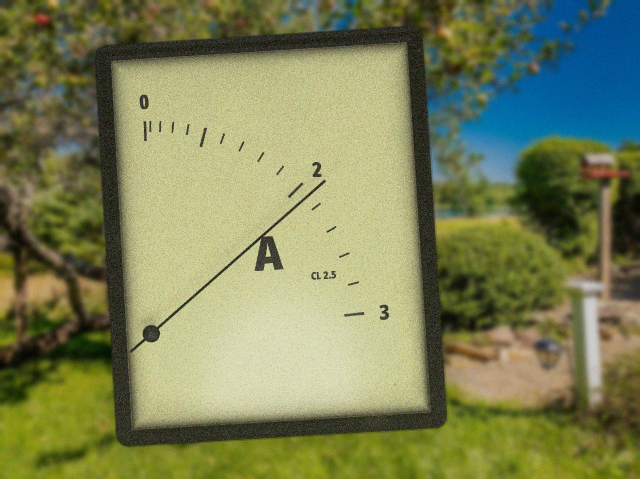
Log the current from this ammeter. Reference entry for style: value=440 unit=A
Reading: value=2.1 unit=A
